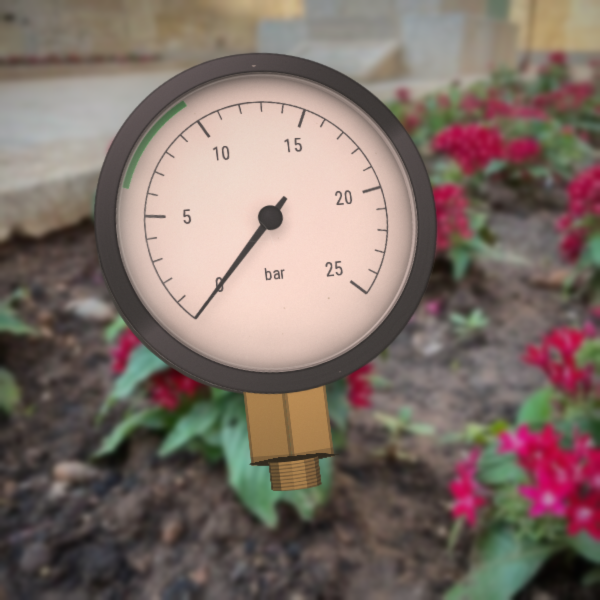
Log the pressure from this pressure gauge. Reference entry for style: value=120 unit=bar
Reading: value=0 unit=bar
